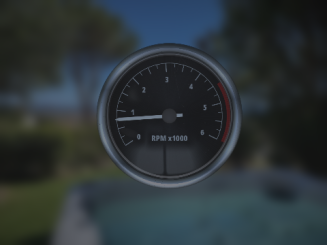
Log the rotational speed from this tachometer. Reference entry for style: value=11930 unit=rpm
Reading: value=750 unit=rpm
